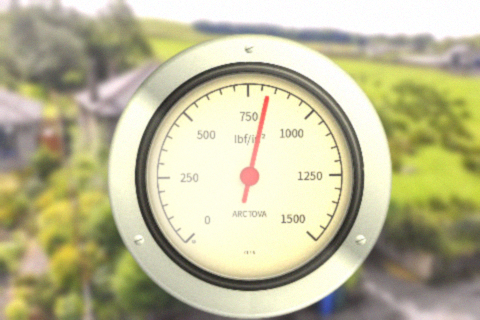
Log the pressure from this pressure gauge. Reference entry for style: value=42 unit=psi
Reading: value=825 unit=psi
